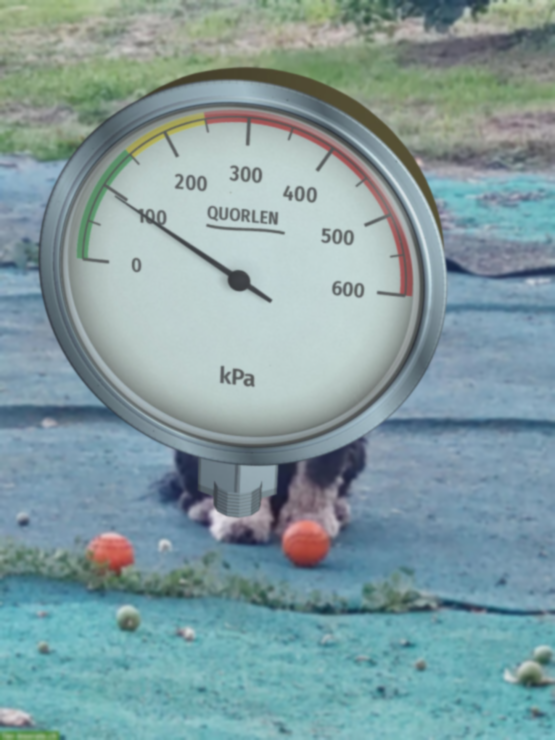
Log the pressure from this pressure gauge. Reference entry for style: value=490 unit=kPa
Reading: value=100 unit=kPa
